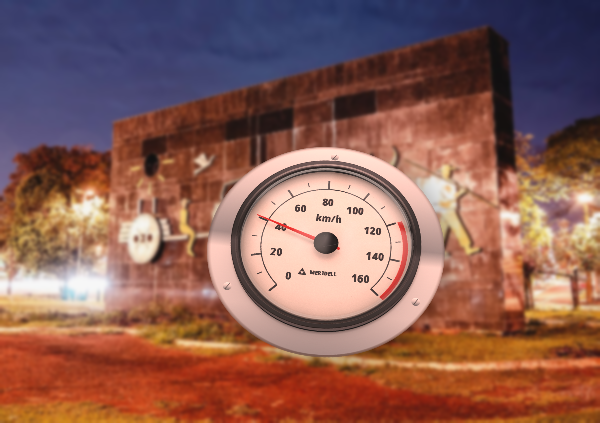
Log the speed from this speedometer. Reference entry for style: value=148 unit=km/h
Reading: value=40 unit=km/h
